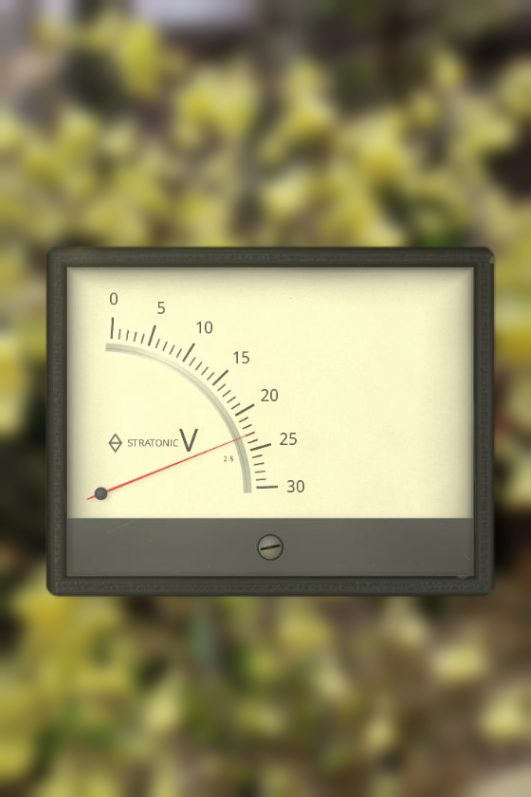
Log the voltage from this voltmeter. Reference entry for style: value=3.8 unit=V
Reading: value=23 unit=V
